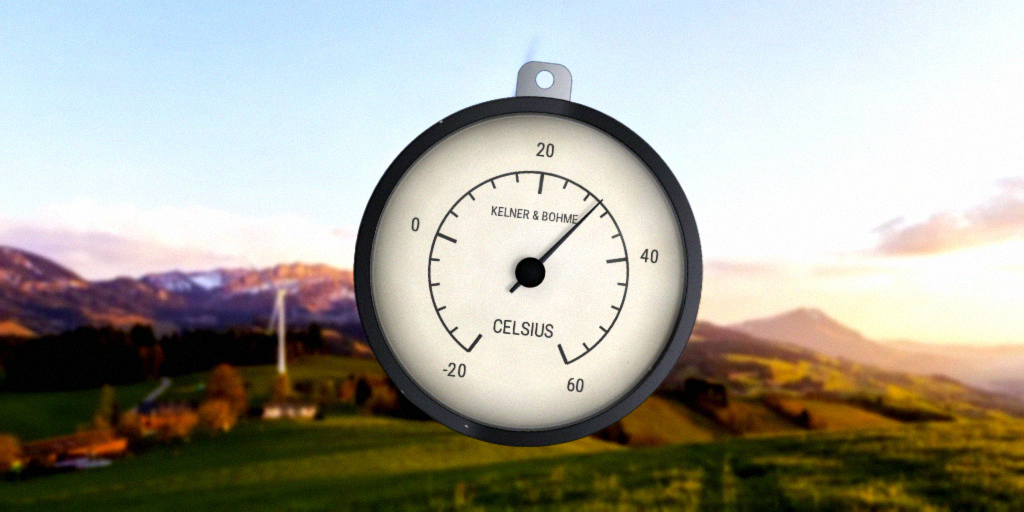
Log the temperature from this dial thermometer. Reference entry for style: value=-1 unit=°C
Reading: value=30 unit=°C
